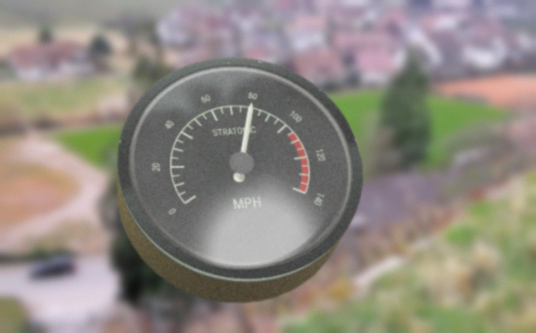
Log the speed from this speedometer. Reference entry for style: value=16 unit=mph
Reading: value=80 unit=mph
